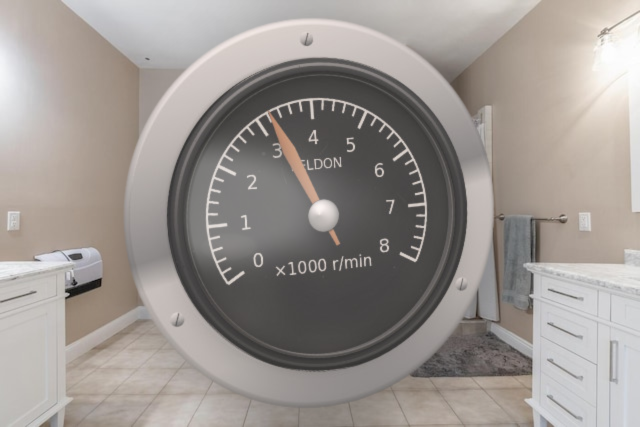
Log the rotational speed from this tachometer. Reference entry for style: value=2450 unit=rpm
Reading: value=3200 unit=rpm
